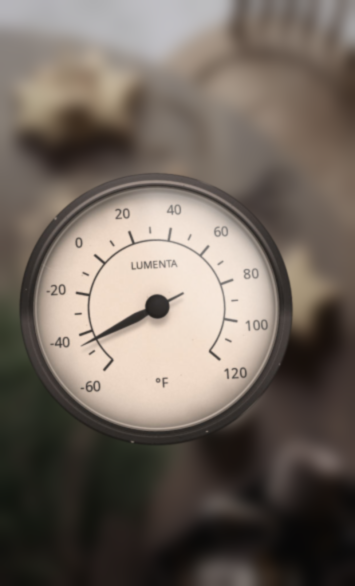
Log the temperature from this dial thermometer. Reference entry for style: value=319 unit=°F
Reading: value=-45 unit=°F
